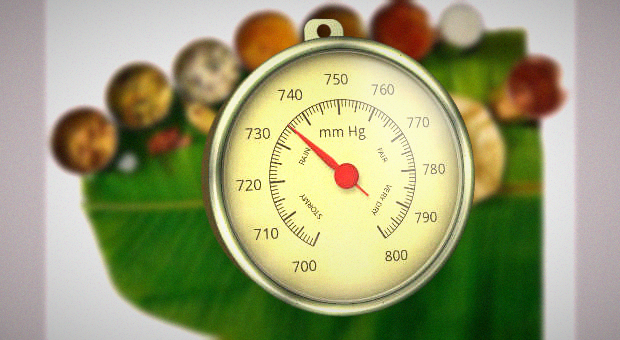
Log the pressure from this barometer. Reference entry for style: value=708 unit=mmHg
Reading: value=735 unit=mmHg
